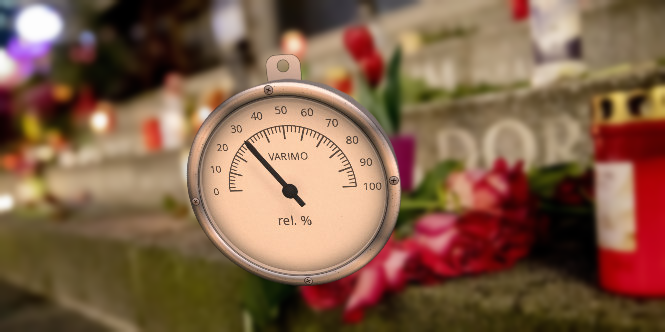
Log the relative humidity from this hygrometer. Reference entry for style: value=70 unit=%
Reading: value=30 unit=%
